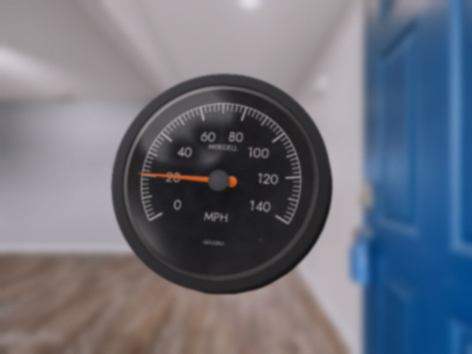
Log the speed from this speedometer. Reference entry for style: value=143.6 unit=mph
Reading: value=20 unit=mph
